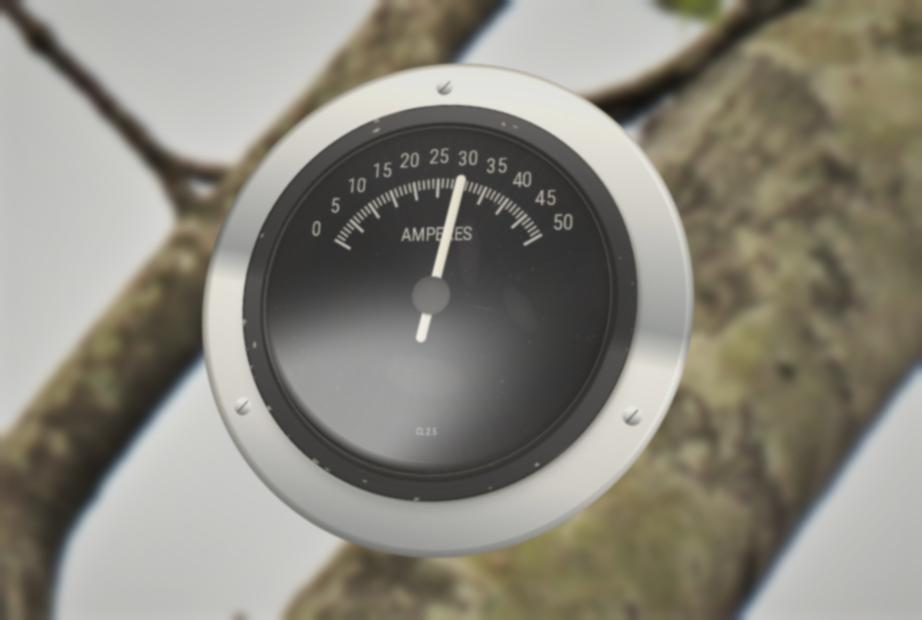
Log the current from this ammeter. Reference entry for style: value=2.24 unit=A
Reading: value=30 unit=A
